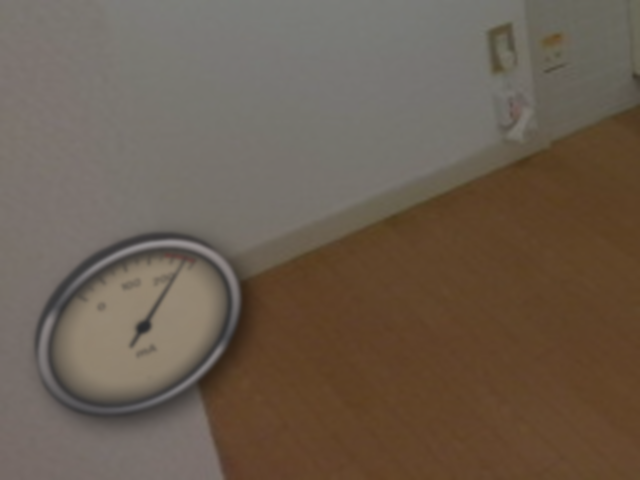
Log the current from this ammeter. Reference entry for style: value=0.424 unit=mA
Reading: value=225 unit=mA
